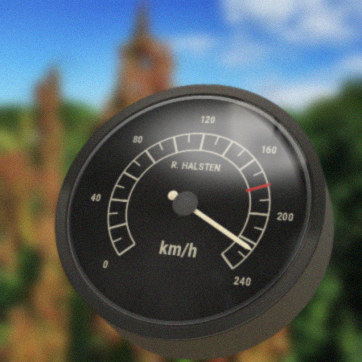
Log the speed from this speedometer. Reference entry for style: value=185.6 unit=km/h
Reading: value=225 unit=km/h
